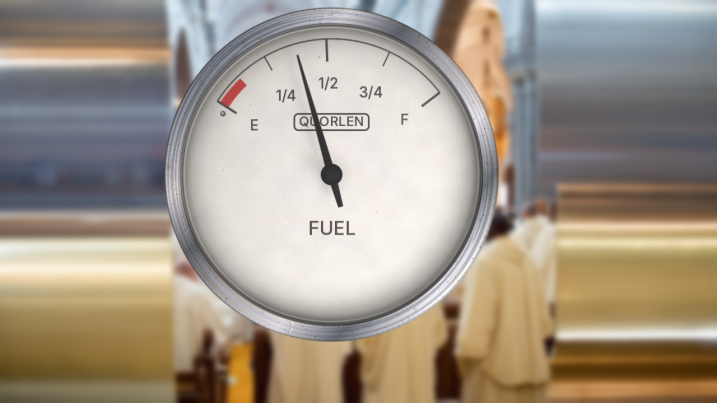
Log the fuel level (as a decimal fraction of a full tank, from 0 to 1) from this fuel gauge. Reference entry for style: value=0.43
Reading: value=0.375
